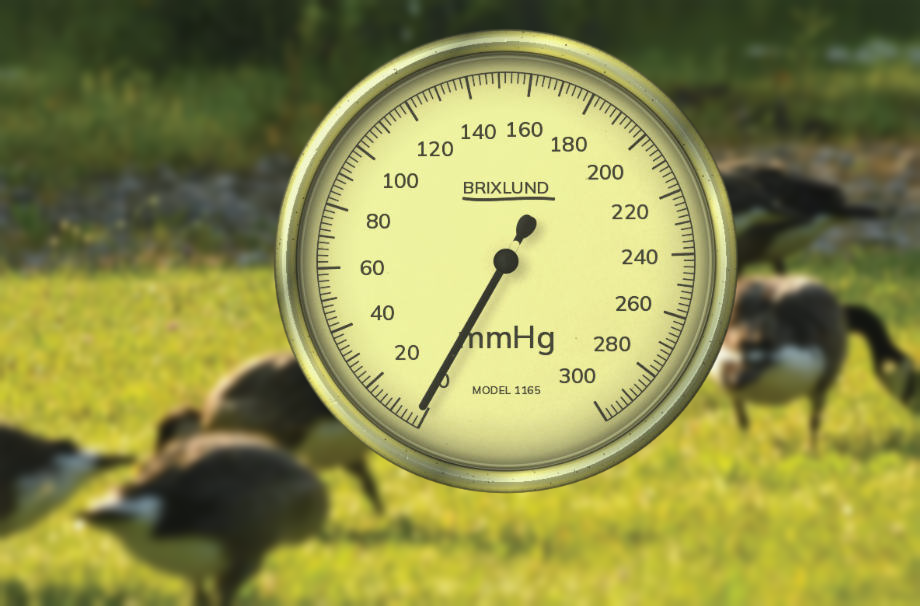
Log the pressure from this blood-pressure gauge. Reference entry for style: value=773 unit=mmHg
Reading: value=2 unit=mmHg
